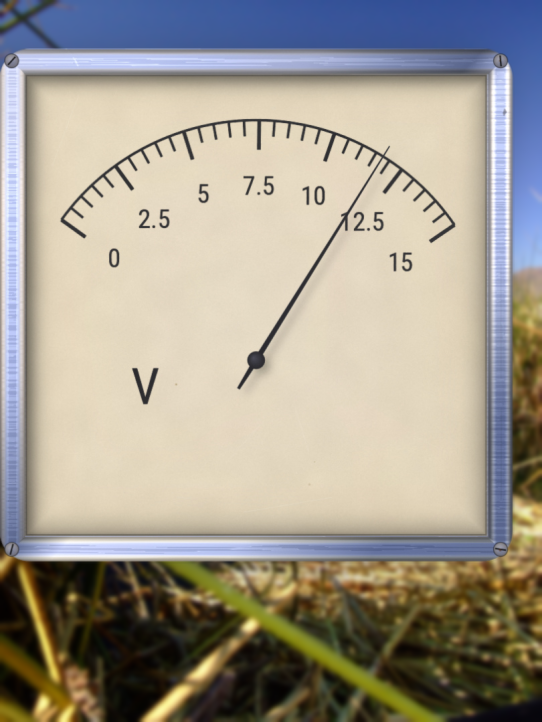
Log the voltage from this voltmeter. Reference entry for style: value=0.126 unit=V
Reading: value=11.75 unit=V
